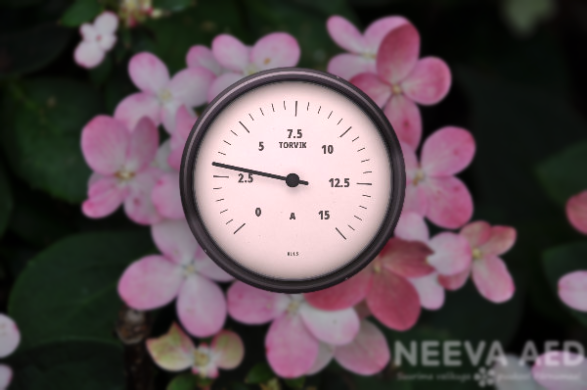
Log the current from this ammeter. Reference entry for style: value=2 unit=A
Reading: value=3 unit=A
